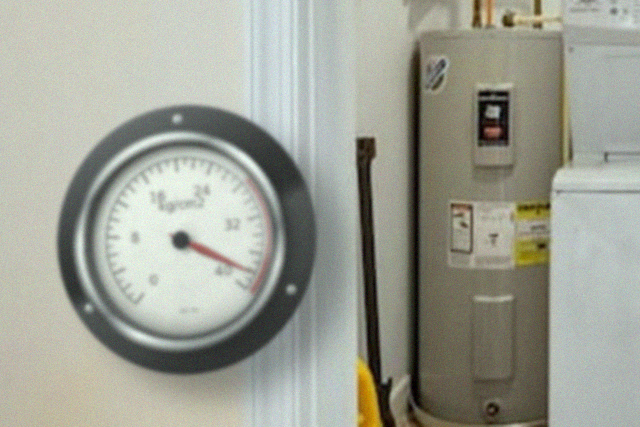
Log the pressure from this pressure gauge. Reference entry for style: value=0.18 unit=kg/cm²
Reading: value=38 unit=kg/cm²
